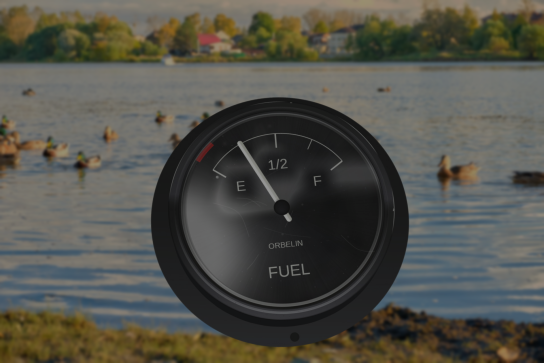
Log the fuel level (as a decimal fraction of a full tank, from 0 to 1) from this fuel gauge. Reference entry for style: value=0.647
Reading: value=0.25
